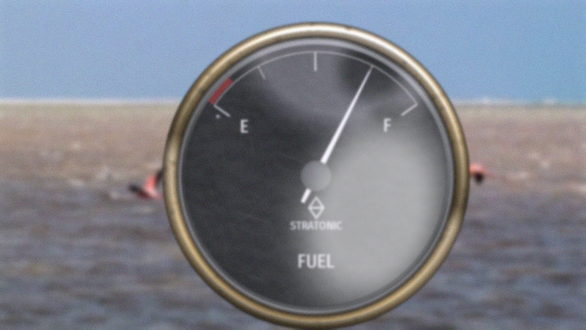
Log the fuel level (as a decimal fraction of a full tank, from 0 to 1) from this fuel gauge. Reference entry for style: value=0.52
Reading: value=0.75
